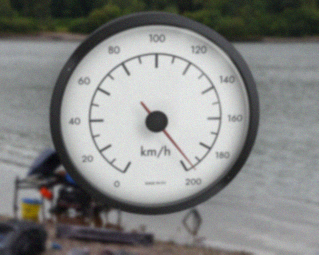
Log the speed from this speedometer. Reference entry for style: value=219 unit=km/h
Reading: value=195 unit=km/h
